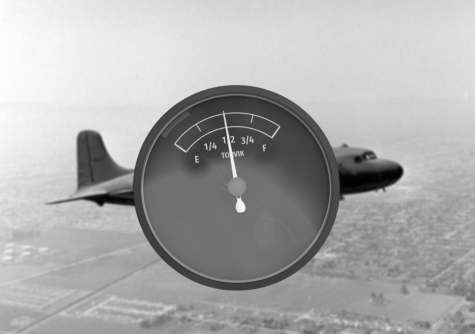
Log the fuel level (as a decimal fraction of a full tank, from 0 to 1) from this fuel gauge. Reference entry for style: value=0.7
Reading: value=0.5
